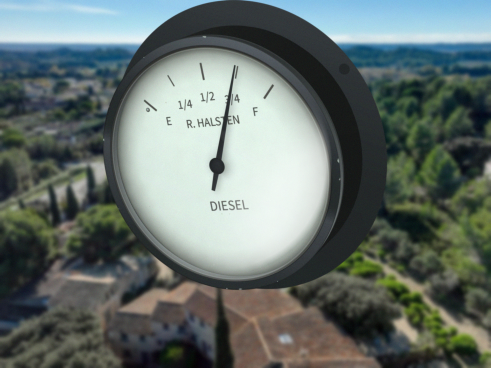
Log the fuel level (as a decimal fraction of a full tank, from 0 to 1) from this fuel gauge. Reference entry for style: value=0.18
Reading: value=0.75
